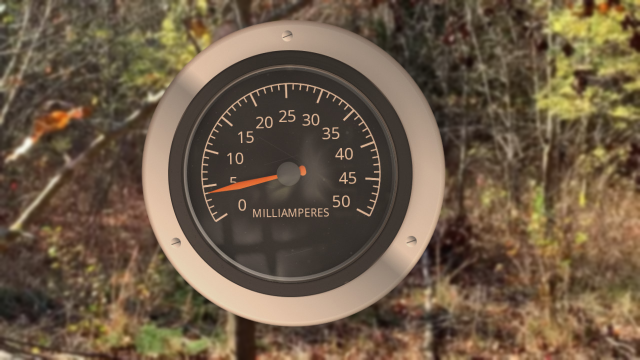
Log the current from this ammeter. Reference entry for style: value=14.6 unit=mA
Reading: value=4 unit=mA
